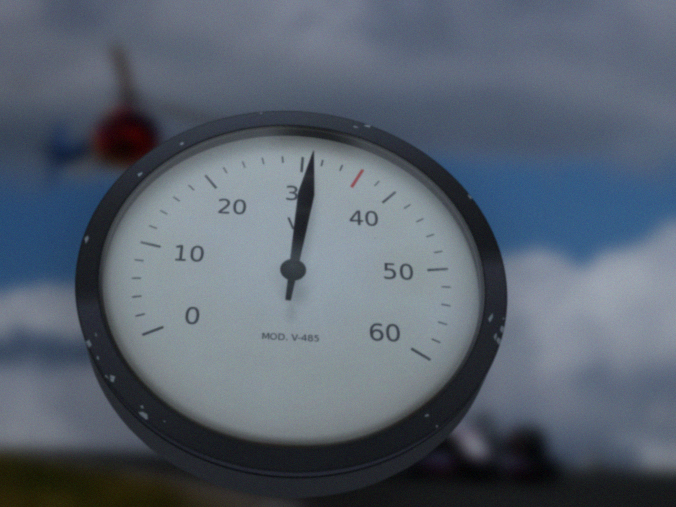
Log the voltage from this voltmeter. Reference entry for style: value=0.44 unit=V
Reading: value=31 unit=V
